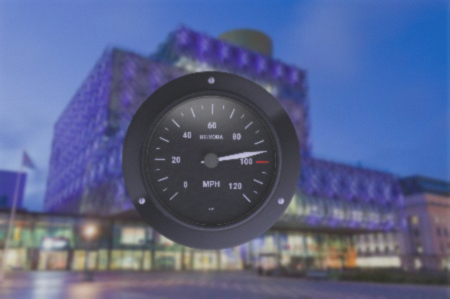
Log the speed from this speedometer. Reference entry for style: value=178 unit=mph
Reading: value=95 unit=mph
